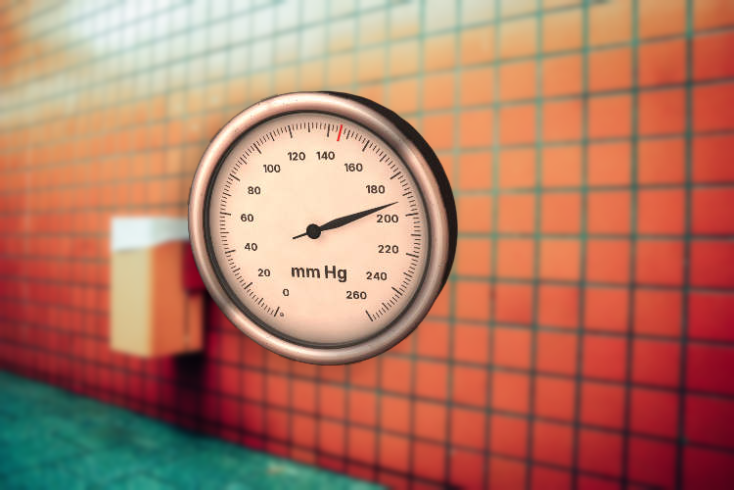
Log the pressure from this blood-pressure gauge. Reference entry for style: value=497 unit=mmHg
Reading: value=192 unit=mmHg
